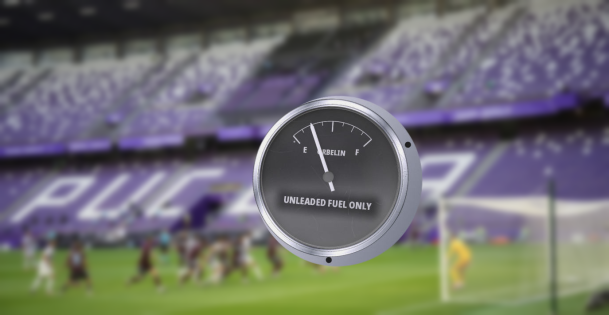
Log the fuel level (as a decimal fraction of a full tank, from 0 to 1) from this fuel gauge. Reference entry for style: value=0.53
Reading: value=0.25
